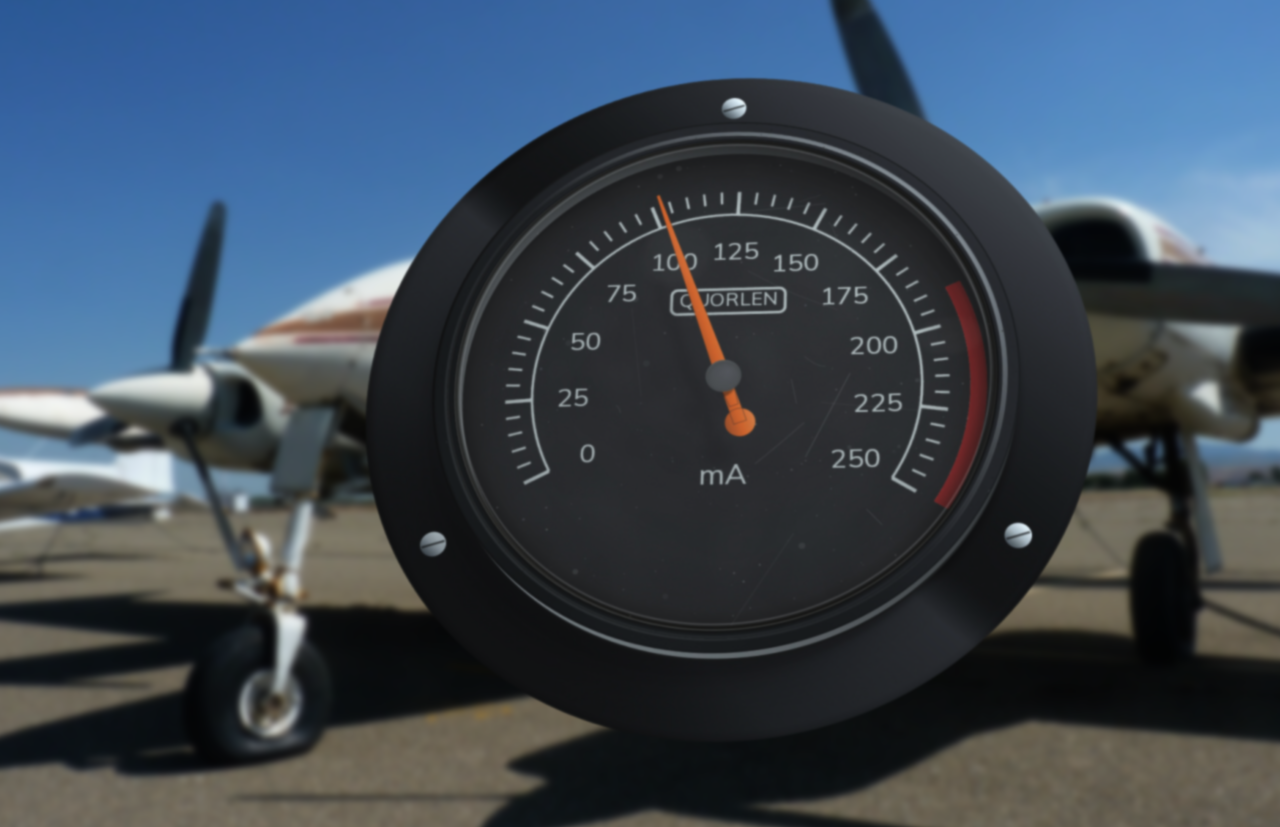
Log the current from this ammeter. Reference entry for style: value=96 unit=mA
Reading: value=102.5 unit=mA
